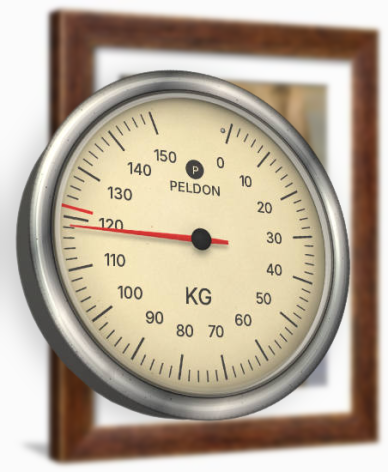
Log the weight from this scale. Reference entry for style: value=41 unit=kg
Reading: value=118 unit=kg
